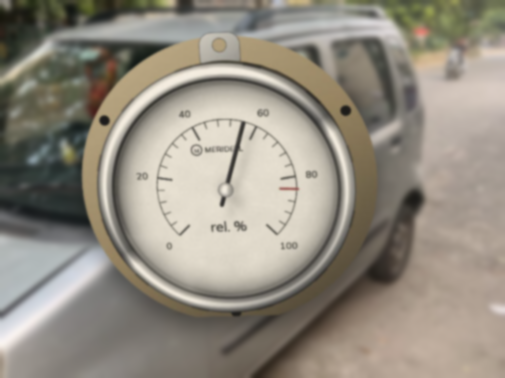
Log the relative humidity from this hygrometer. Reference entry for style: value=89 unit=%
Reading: value=56 unit=%
